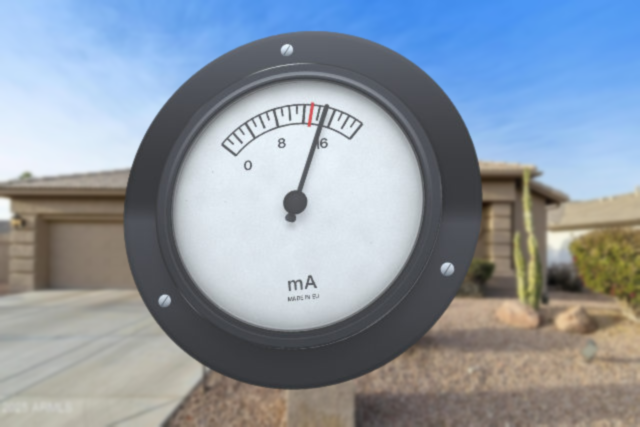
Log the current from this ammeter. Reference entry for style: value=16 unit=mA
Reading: value=15 unit=mA
